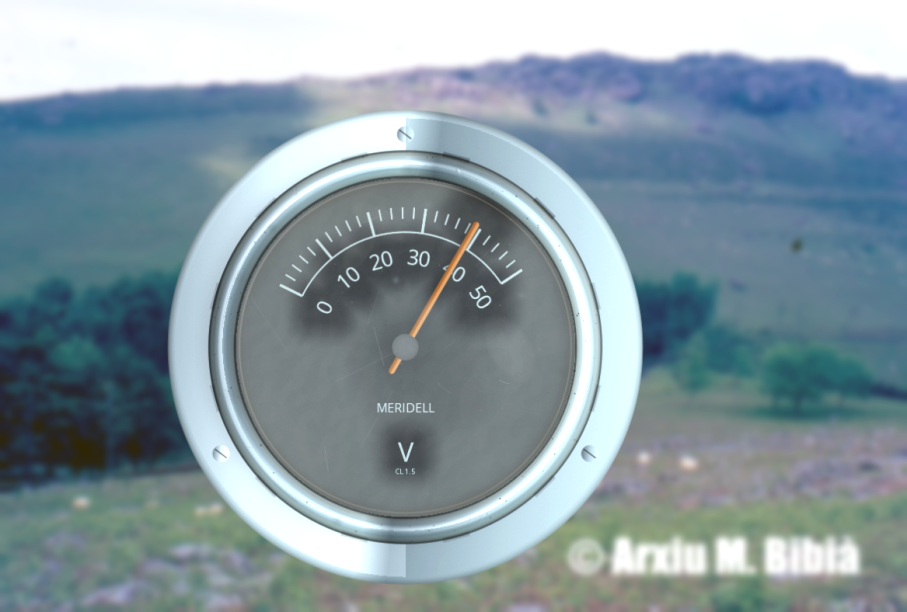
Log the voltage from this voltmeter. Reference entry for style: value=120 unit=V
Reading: value=39 unit=V
